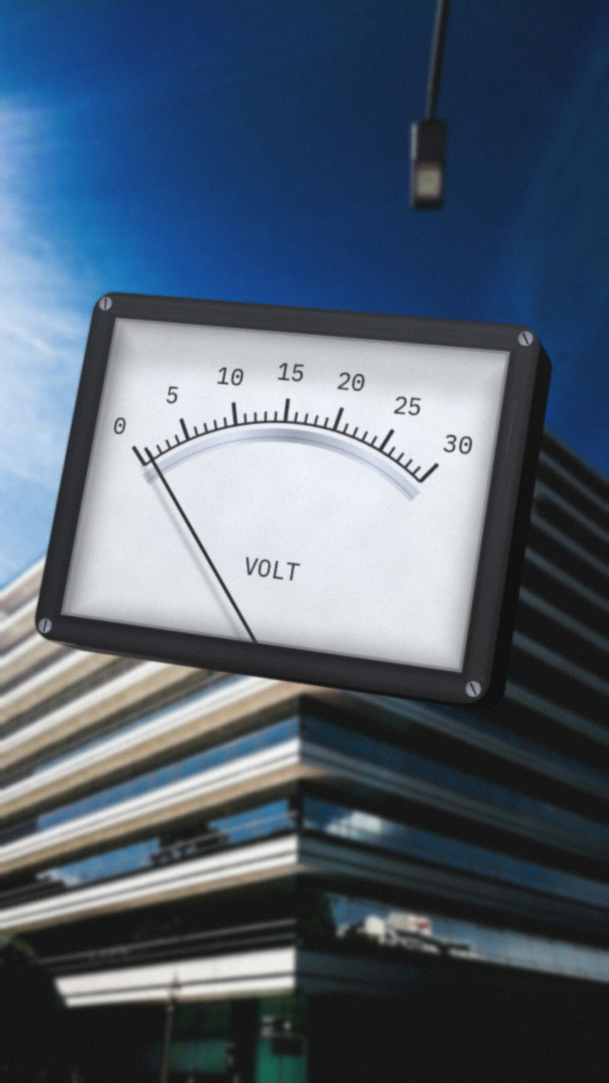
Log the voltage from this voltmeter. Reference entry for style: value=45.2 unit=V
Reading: value=1 unit=V
